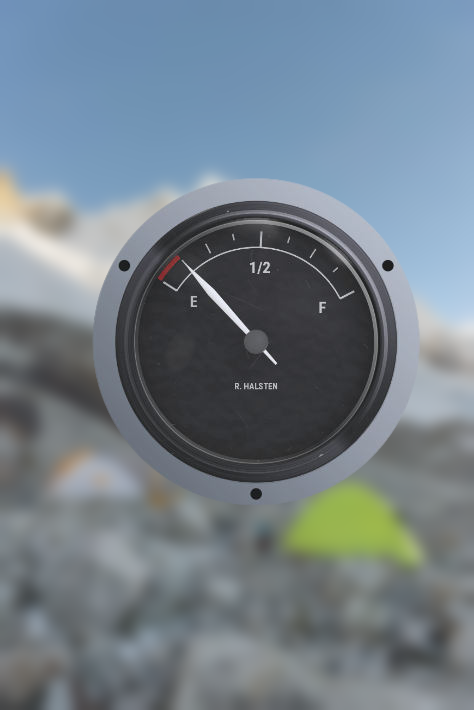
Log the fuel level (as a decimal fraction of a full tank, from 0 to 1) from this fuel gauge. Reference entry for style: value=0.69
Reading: value=0.125
